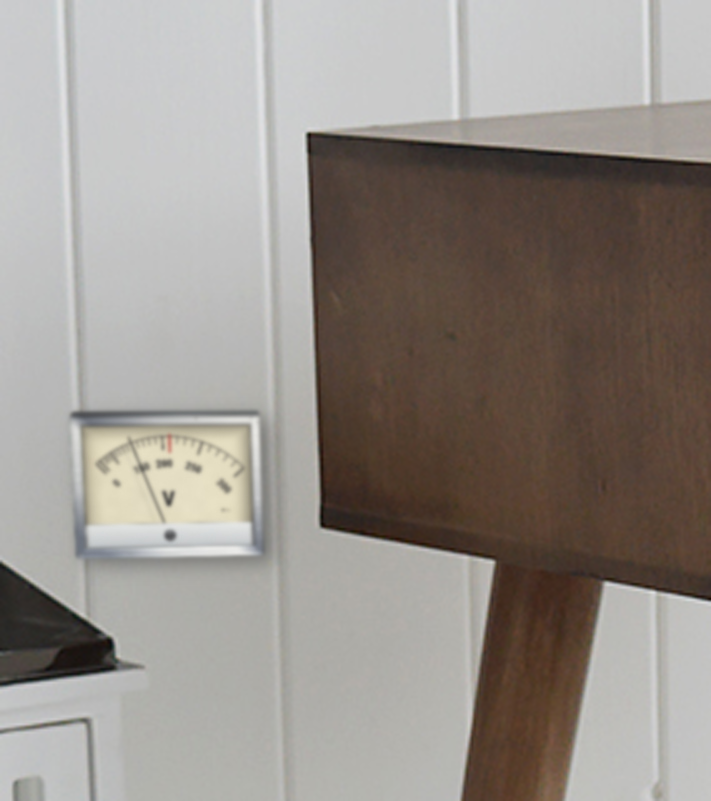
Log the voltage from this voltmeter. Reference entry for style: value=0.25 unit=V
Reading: value=150 unit=V
